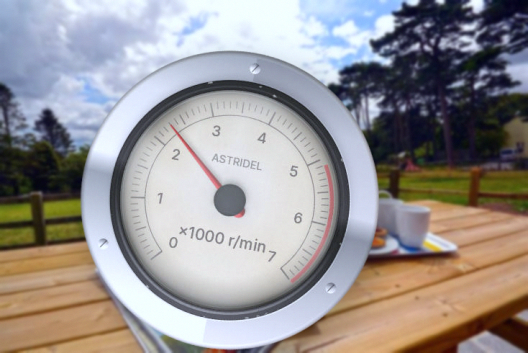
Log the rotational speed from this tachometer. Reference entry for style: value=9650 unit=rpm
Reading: value=2300 unit=rpm
